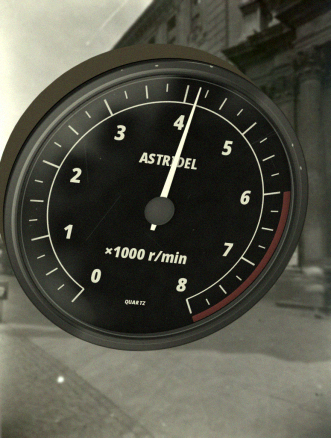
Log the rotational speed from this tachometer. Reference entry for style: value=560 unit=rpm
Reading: value=4125 unit=rpm
